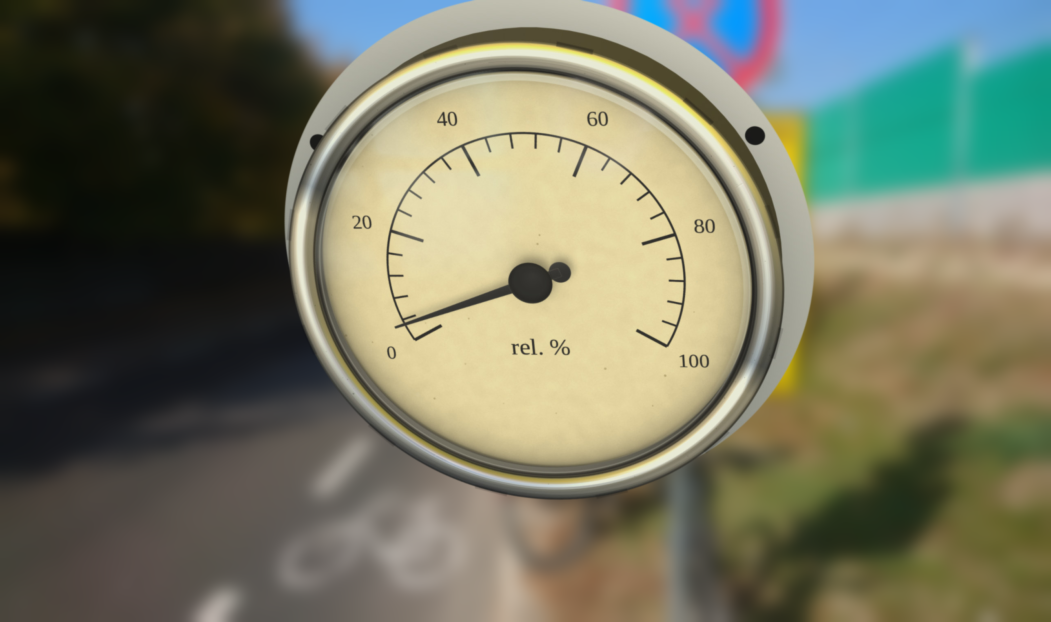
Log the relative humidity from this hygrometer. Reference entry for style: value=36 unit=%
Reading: value=4 unit=%
